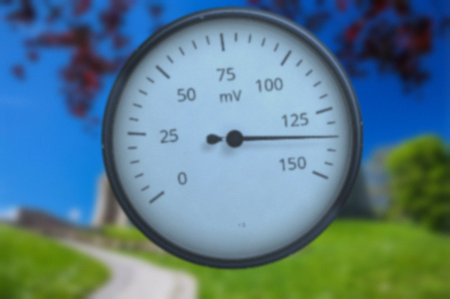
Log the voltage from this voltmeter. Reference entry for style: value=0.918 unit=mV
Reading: value=135 unit=mV
